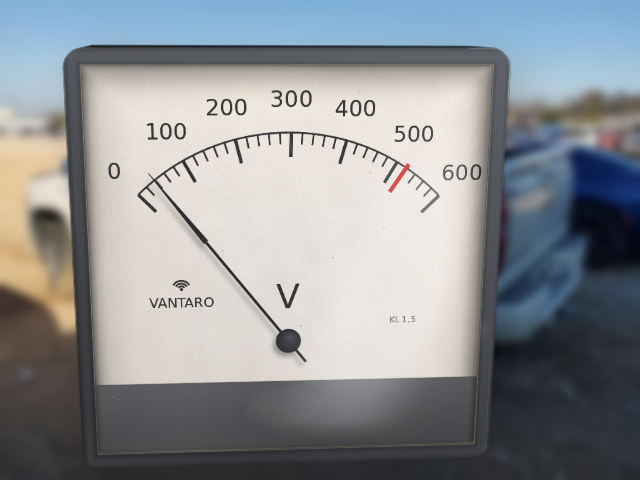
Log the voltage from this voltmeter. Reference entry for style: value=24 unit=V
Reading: value=40 unit=V
